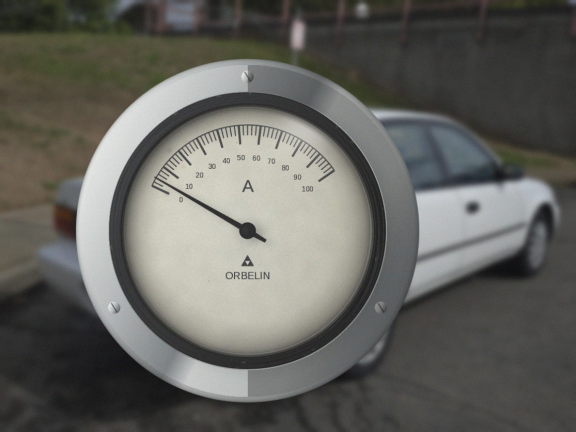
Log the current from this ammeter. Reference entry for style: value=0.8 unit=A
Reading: value=4 unit=A
